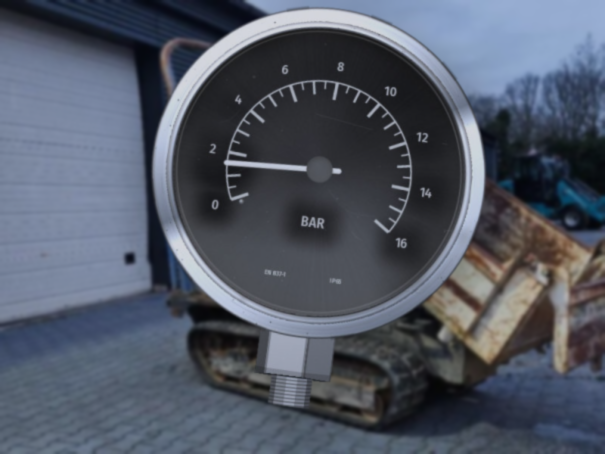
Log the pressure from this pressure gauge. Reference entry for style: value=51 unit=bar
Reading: value=1.5 unit=bar
